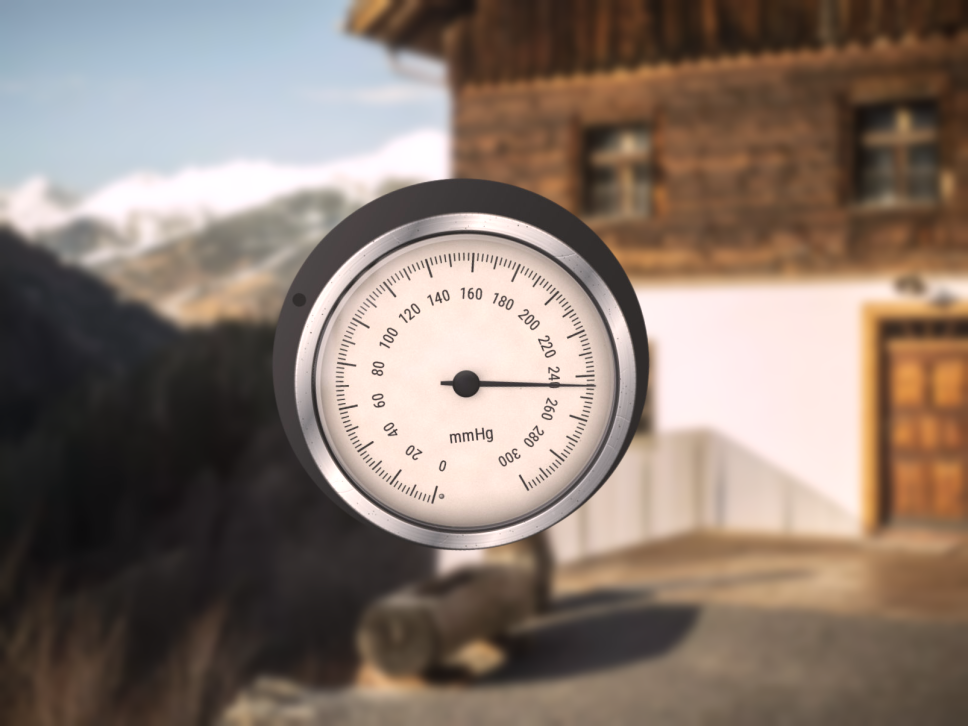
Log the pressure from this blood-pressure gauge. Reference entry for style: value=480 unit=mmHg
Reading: value=244 unit=mmHg
